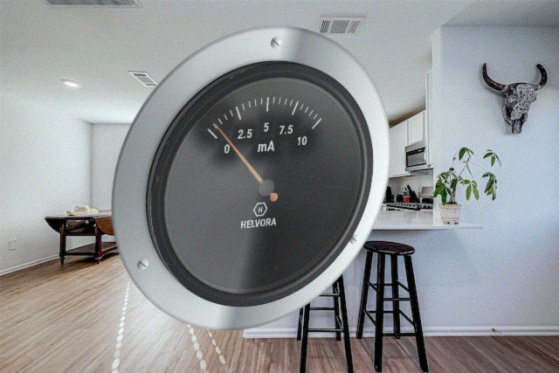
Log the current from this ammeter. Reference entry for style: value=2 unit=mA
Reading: value=0.5 unit=mA
